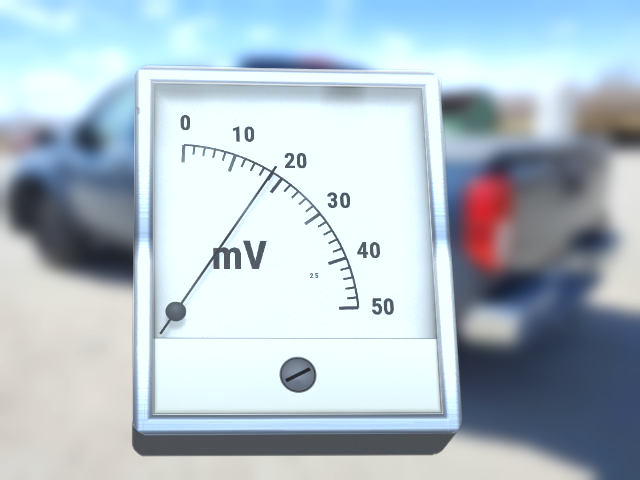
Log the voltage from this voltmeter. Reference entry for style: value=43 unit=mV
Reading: value=18 unit=mV
